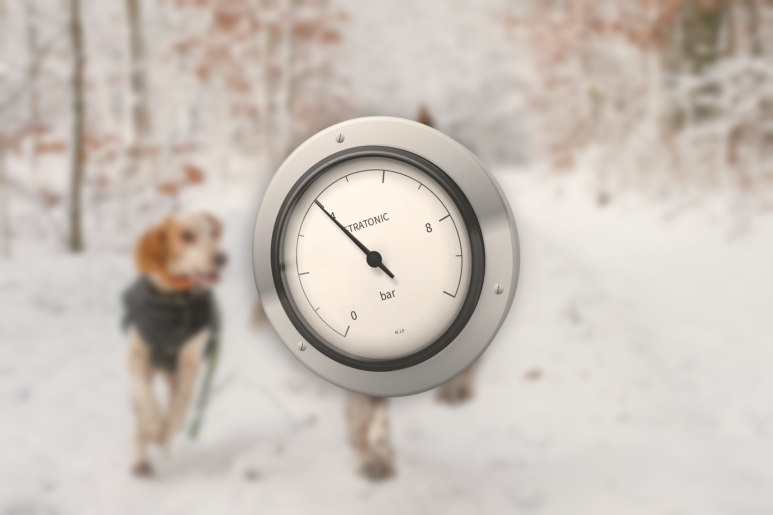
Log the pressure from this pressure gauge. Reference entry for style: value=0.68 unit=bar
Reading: value=4 unit=bar
